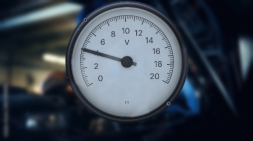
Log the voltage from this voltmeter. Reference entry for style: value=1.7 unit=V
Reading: value=4 unit=V
